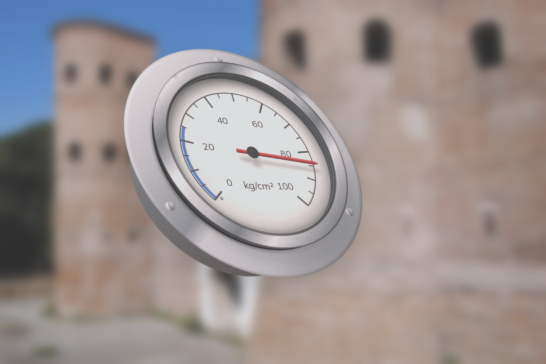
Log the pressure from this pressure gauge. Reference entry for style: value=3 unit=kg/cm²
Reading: value=85 unit=kg/cm²
